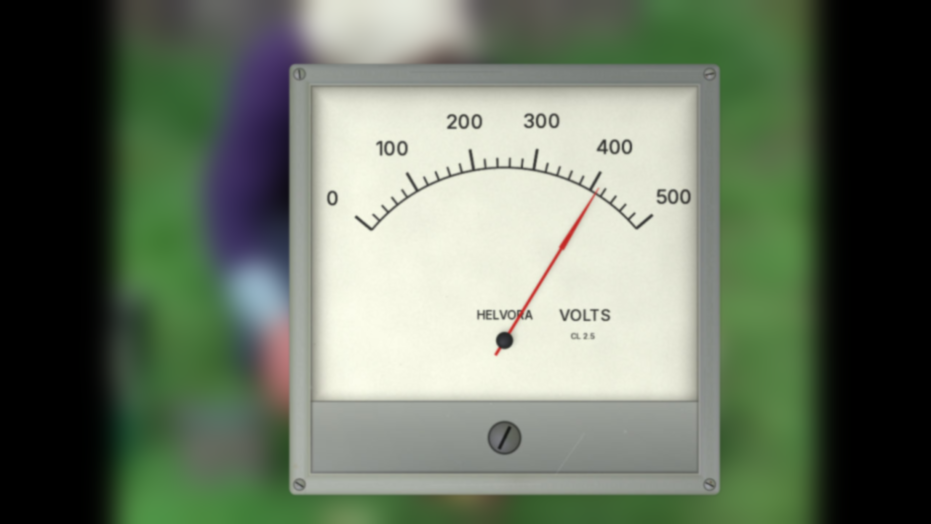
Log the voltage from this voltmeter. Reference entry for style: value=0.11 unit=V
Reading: value=410 unit=V
